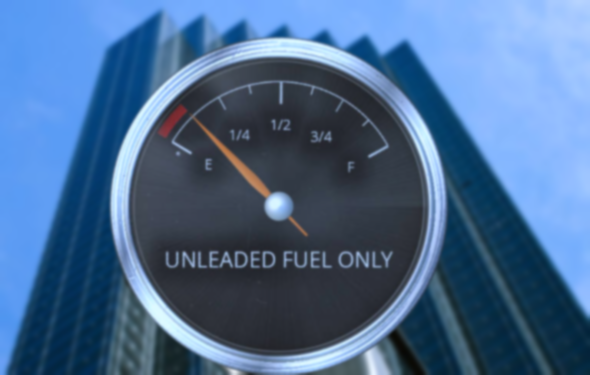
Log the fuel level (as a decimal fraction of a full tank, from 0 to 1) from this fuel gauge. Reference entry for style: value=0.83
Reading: value=0.125
